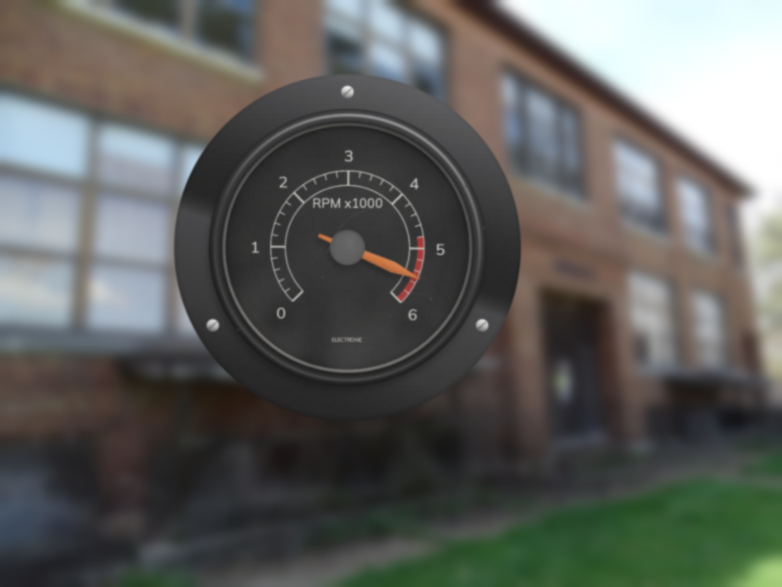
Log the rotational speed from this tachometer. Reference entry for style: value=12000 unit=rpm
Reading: value=5500 unit=rpm
